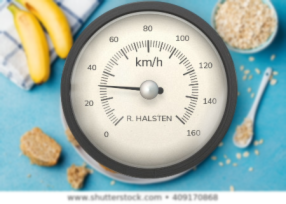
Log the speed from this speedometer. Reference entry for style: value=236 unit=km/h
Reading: value=30 unit=km/h
